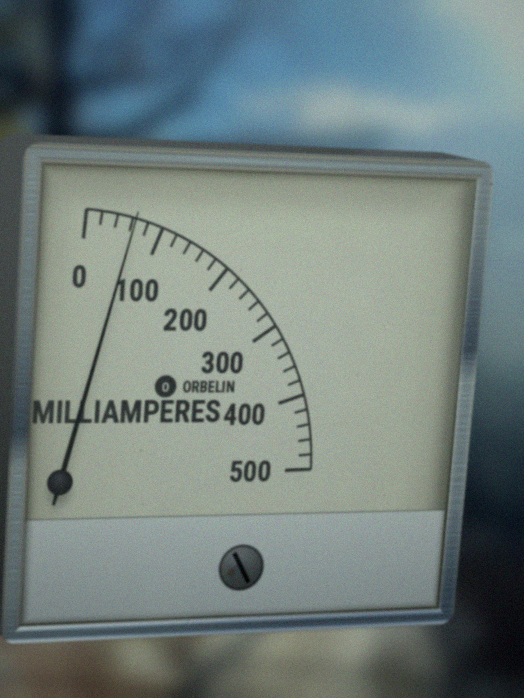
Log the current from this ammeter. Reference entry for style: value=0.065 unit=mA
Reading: value=60 unit=mA
